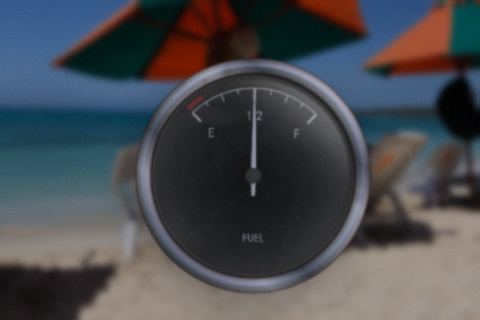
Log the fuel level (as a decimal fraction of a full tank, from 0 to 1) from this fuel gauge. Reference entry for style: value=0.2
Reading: value=0.5
